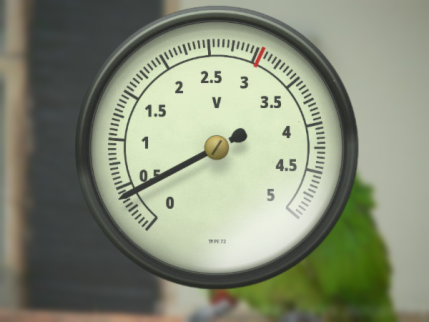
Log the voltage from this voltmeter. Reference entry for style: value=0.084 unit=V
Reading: value=0.4 unit=V
